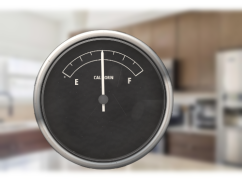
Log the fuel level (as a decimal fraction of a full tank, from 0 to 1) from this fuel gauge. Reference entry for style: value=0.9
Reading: value=0.5
